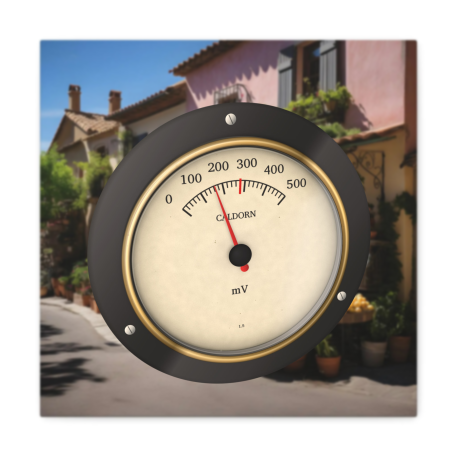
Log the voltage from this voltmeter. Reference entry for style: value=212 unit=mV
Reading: value=160 unit=mV
